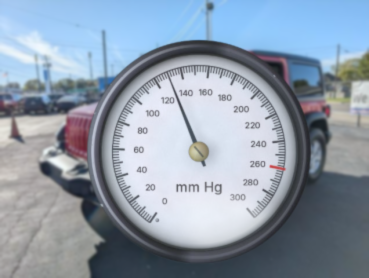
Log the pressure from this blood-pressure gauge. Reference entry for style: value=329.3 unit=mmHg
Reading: value=130 unit=mmHg
